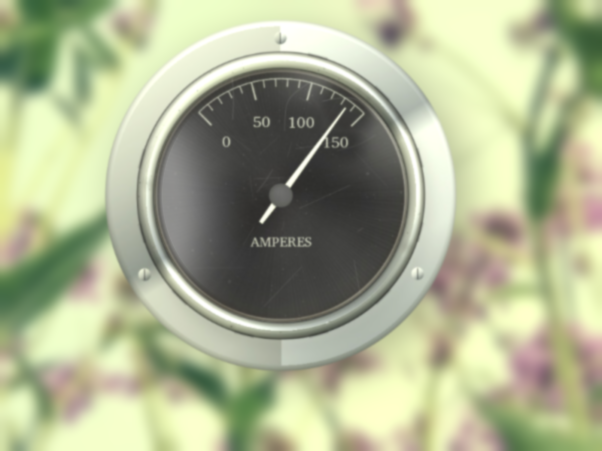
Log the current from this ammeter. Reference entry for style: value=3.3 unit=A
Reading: value=135 unit=A
